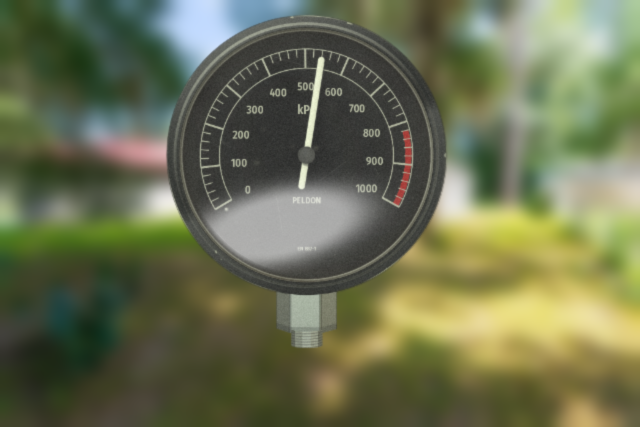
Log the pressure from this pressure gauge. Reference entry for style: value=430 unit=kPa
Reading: value=540 unit=kPa
